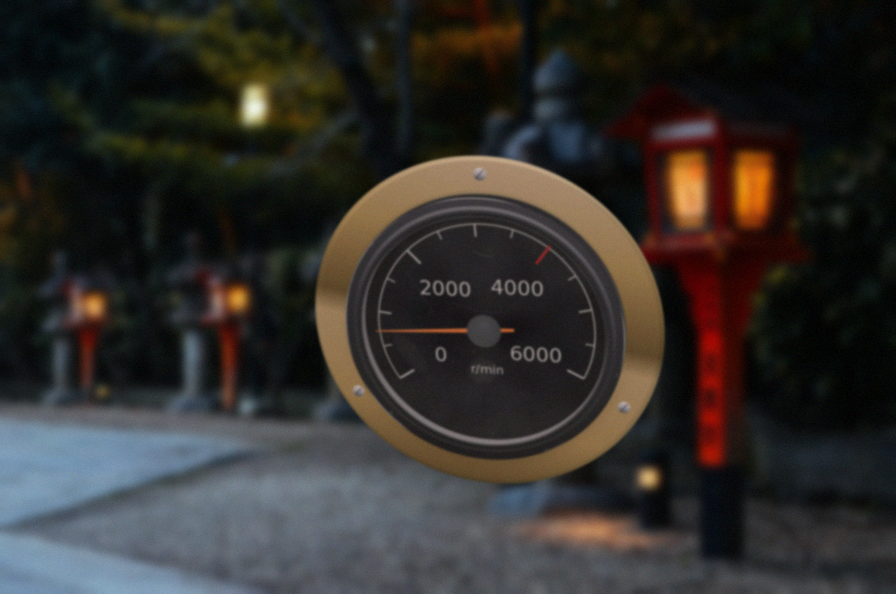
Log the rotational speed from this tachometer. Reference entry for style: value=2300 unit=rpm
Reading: value=750 unit=rpm
